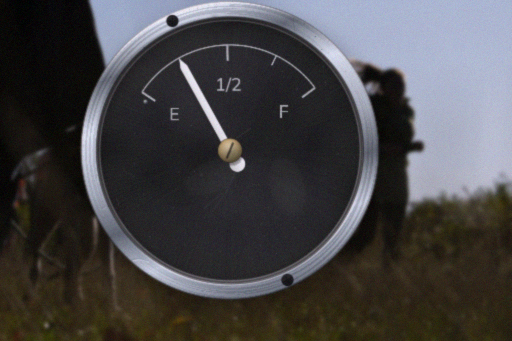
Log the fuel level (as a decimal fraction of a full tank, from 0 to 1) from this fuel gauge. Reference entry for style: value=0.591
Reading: value=0.25
